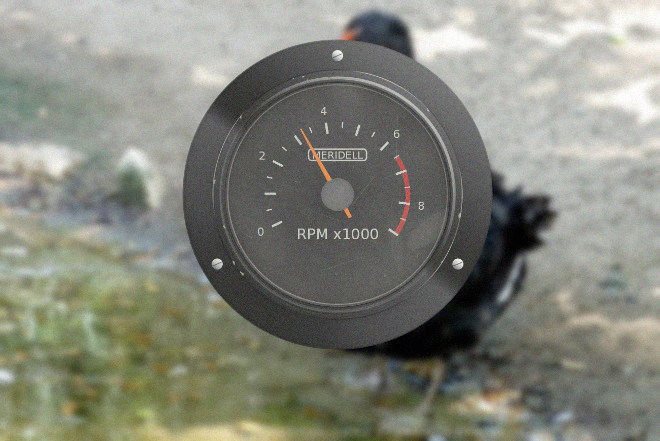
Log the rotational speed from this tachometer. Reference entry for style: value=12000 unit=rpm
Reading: value=3250 unit=rpm
